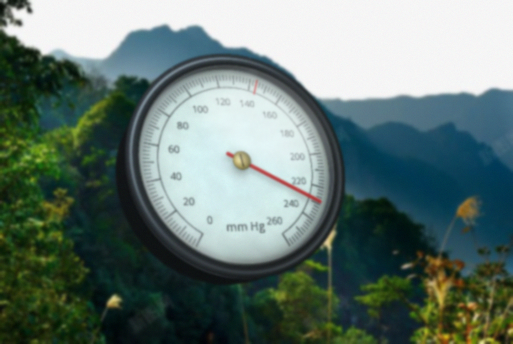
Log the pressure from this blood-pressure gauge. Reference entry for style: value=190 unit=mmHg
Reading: value=230 unit=mmHg
